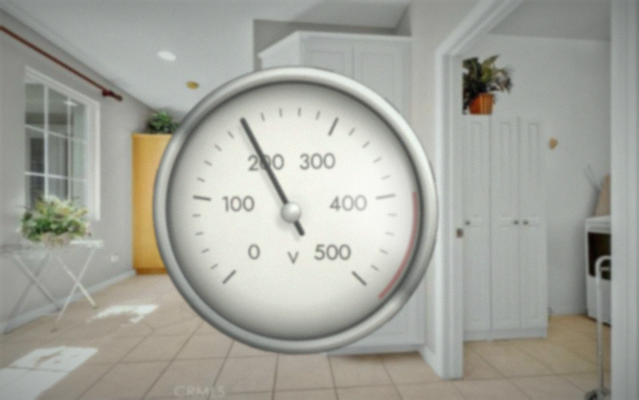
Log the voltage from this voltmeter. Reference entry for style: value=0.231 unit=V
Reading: value=200 unit=V
